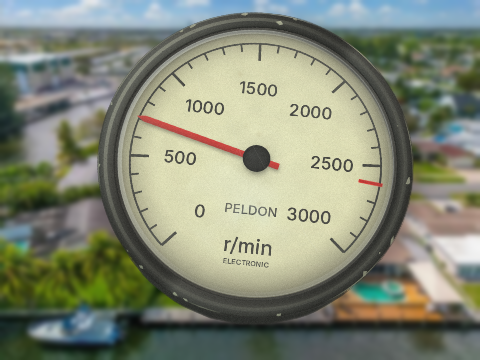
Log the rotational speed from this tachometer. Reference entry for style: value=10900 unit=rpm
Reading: value=700 unit=rpm
